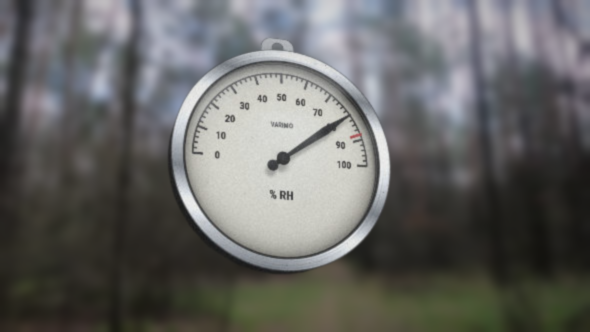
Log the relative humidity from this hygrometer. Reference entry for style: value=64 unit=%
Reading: value=80 unit=%
